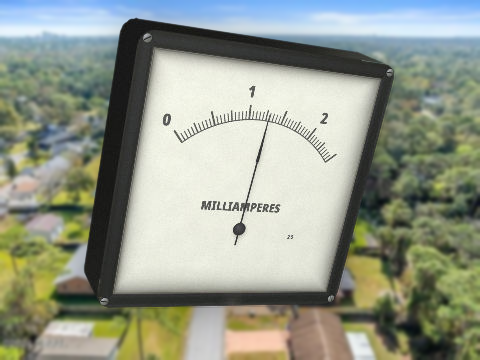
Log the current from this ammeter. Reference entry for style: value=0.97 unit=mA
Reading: value=1.25 unit=mA
